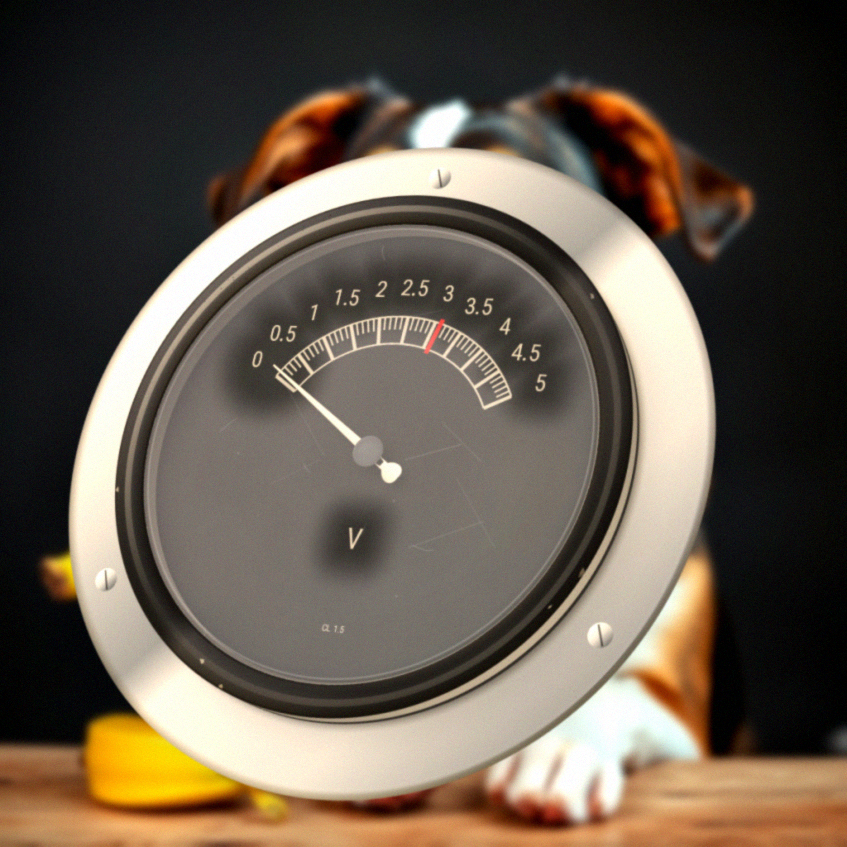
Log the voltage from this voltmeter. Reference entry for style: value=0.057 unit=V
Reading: value=0.1 unit=V
